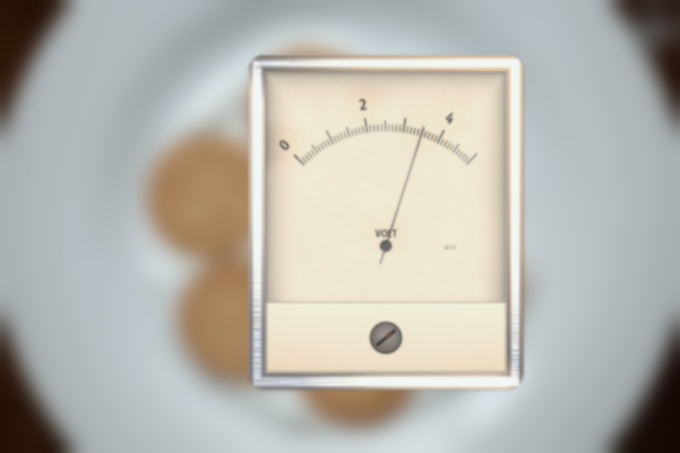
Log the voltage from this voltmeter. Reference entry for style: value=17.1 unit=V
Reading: value=3.5 unit=V
